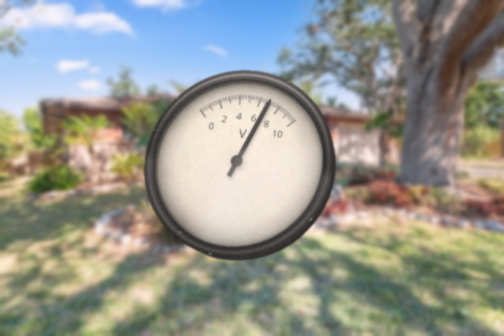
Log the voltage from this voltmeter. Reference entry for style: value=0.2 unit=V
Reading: value=7 unit=V
